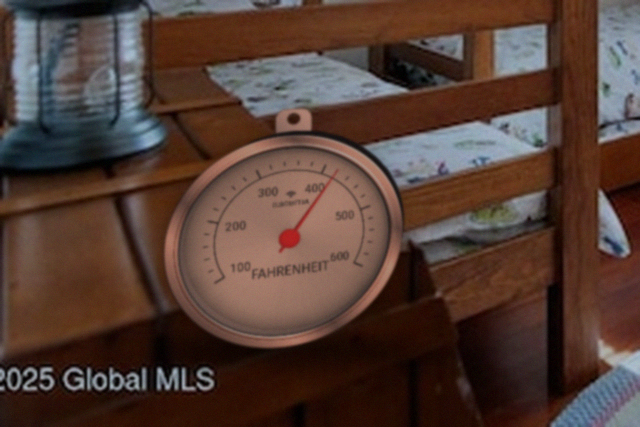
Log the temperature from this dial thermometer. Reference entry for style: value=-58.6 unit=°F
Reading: value=420 unit=°F
